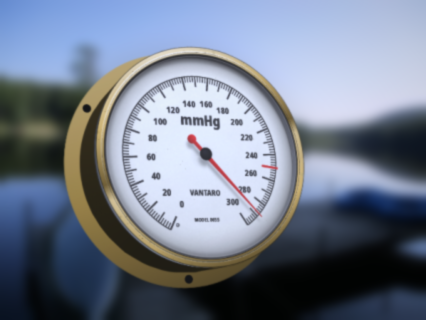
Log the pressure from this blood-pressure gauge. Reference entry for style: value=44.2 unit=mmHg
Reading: value=290 unit=mmHg
